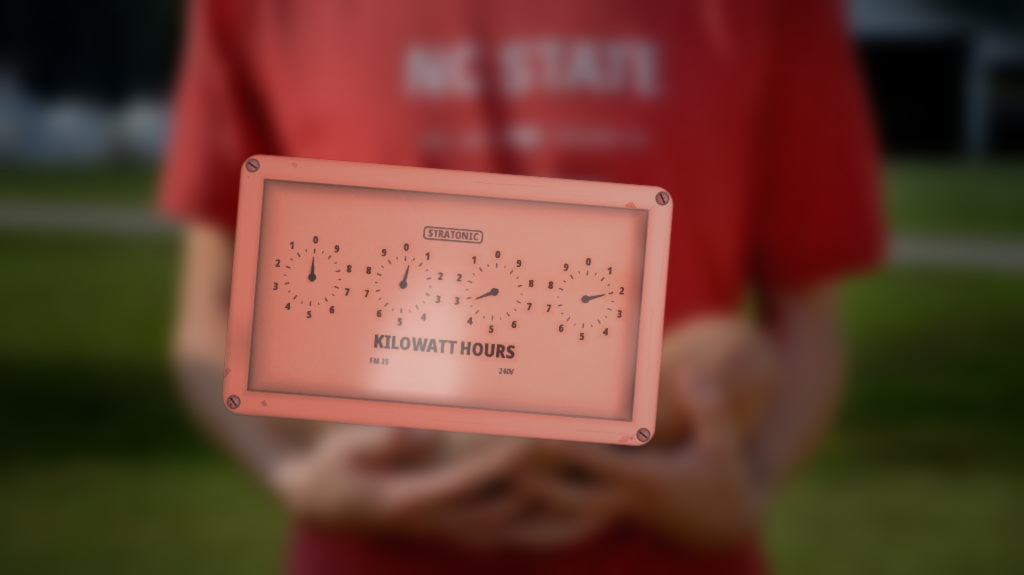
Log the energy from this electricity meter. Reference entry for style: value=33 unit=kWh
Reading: value=32 unit=kWh
